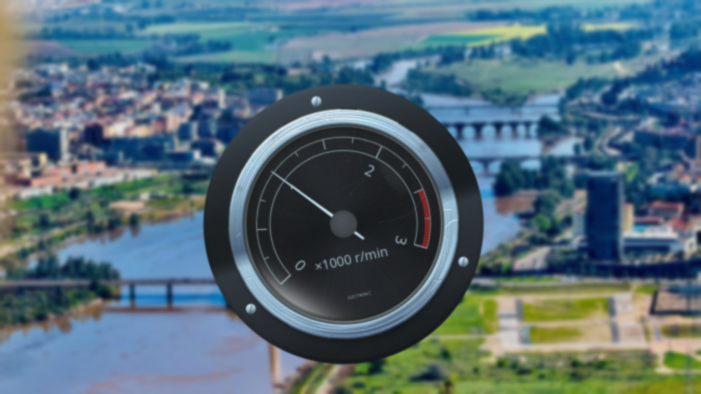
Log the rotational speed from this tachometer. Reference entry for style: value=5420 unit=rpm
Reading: value=1000 unit=rpm
